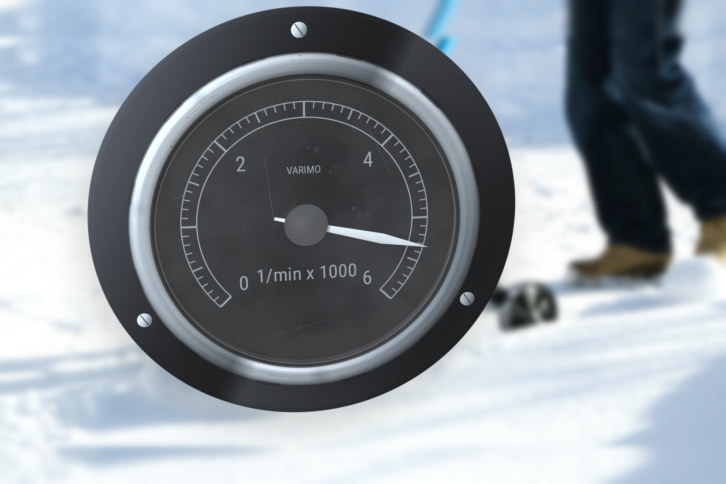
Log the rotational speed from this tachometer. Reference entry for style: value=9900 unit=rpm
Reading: value=5300 unit=rpm
